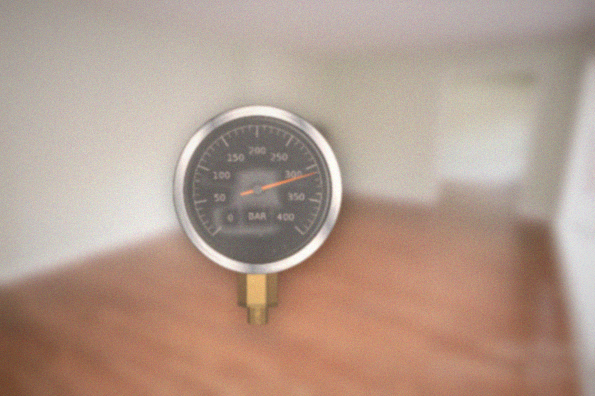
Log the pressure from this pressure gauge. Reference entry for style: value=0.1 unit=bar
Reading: value=310 unit=bar
